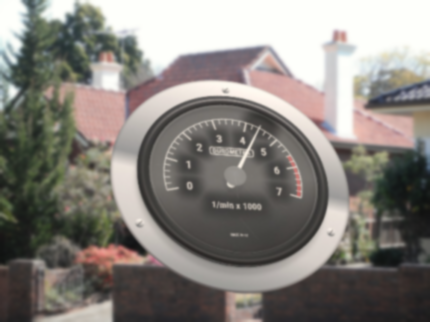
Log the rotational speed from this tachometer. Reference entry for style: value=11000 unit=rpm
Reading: value=4400 unit=rpm
